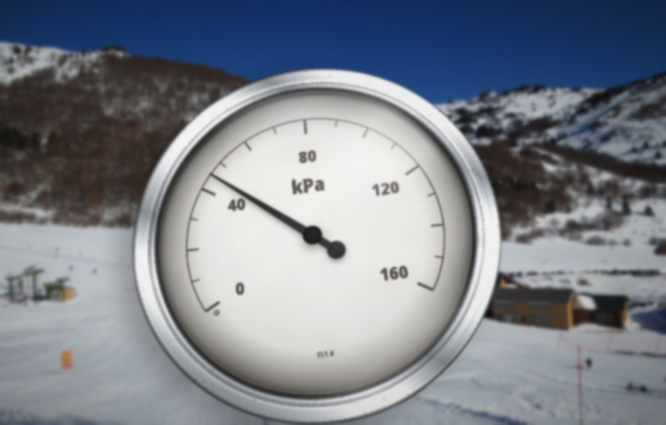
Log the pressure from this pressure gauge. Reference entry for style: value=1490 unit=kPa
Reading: value=45 unit=kPa
